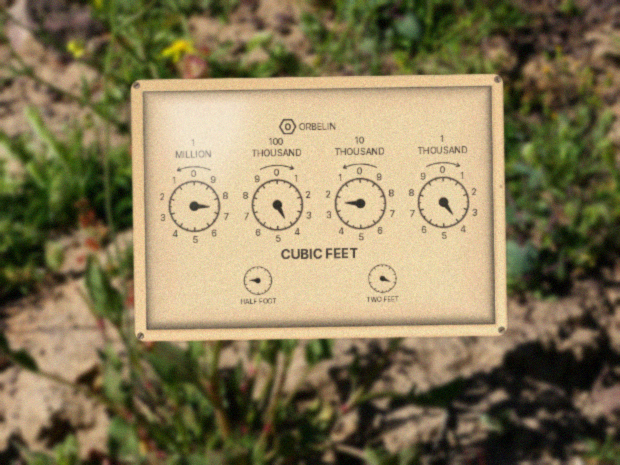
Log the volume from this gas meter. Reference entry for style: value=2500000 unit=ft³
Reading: value=742400 unit=ft³
